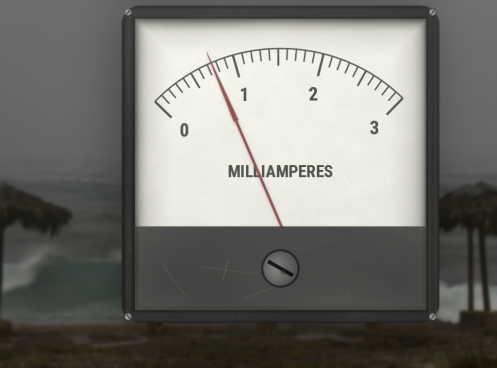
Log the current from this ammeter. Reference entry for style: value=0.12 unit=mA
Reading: value=0.75 unit=mA
